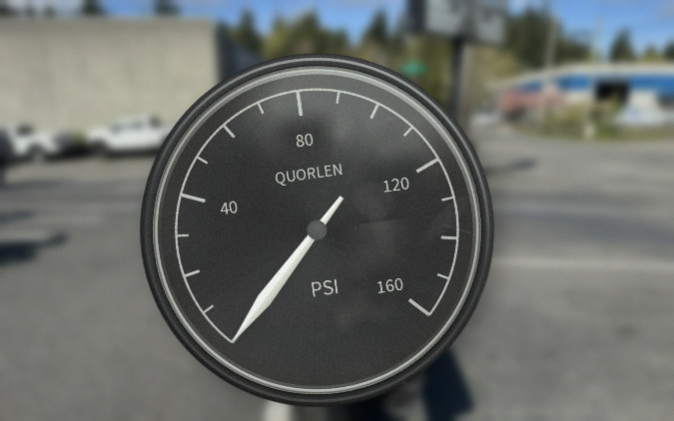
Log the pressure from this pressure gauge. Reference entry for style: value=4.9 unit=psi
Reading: value=0 unit=psi
